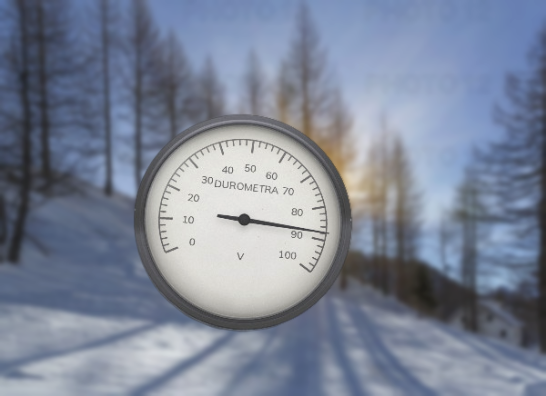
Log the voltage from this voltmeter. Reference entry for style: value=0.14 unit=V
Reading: value=88 unit=V
